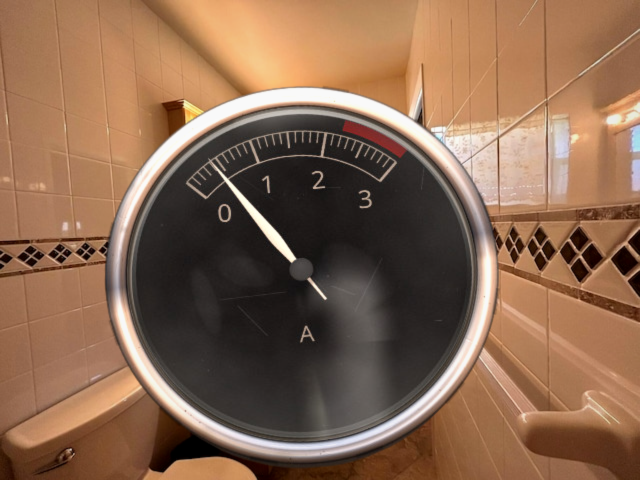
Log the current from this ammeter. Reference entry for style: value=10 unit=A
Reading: value=0.4 unit=A
